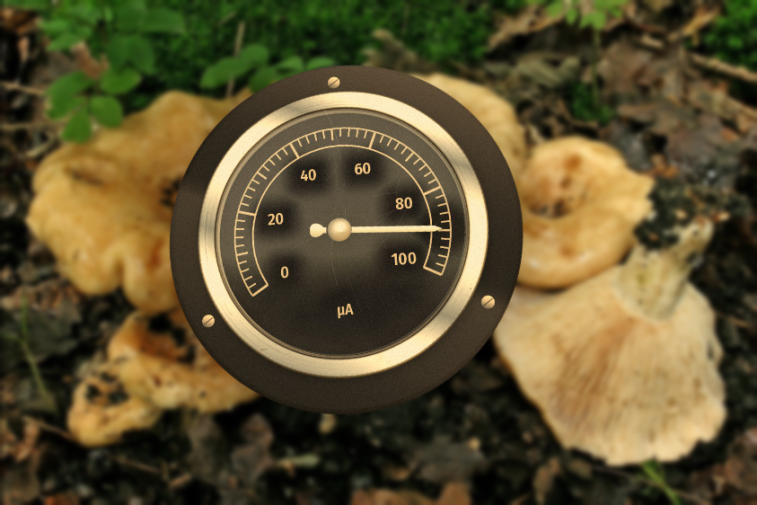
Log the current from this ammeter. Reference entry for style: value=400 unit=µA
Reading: value=90 unit=µA
